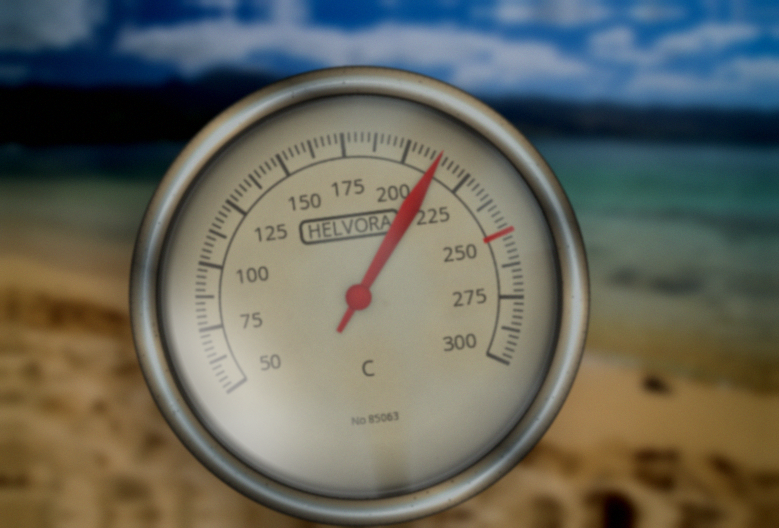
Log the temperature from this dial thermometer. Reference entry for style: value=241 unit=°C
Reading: value=212.5 unit=°C
